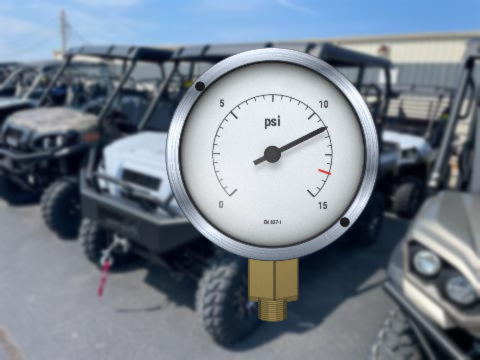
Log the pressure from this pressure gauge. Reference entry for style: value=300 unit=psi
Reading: value=11 unit=psi
